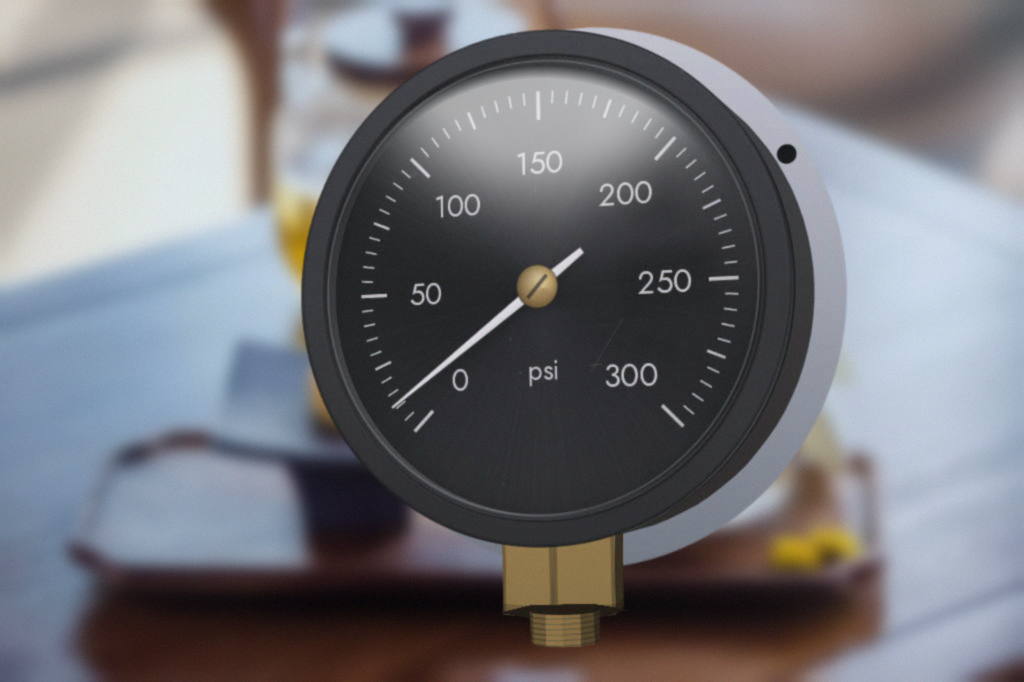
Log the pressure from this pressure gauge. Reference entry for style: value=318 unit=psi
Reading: value=10 unit=psi
